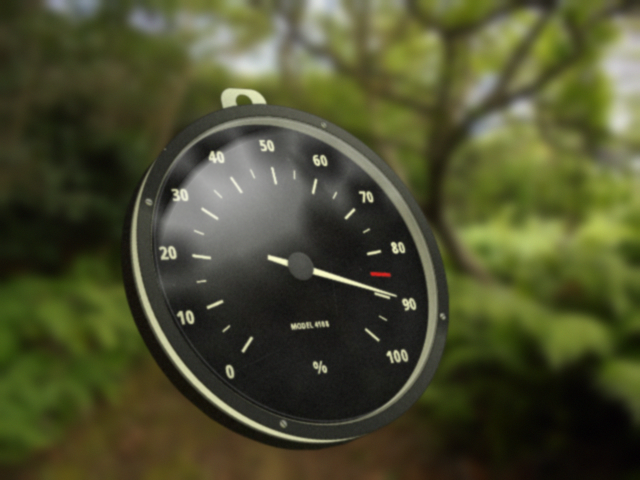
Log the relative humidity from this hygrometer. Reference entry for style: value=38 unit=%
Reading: value=90 unit=%
